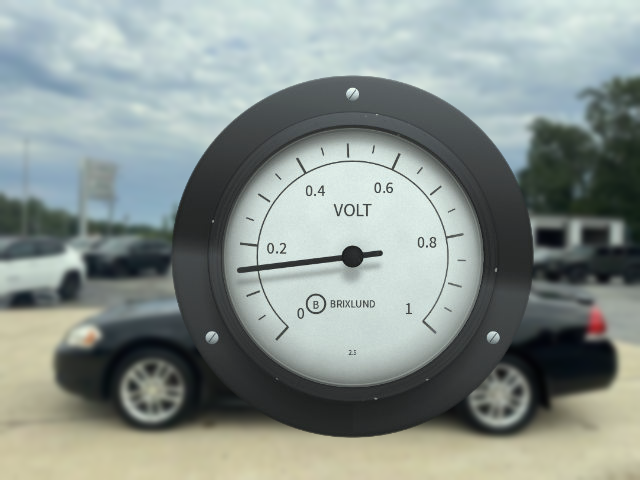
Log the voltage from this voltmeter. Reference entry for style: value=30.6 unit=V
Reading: value=0.15 unit=V
